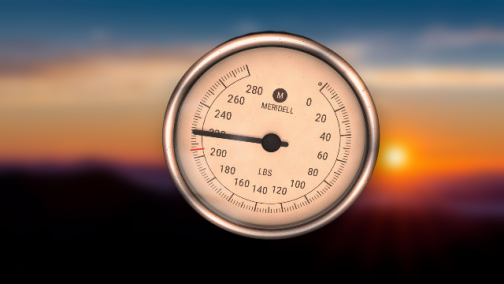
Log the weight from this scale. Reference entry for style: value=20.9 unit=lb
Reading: value=220 unit=lb
